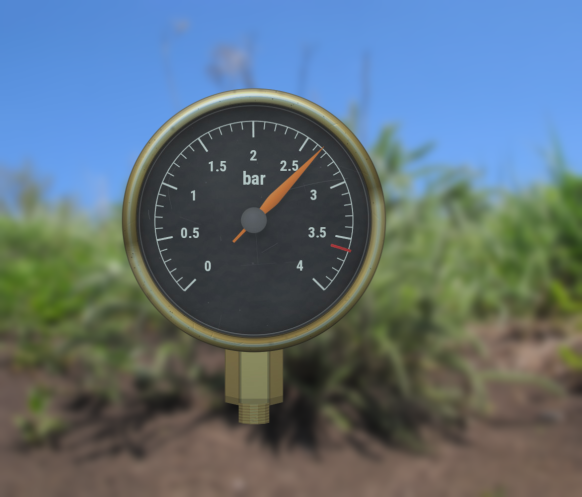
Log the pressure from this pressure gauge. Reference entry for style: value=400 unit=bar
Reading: value=2.65 unit=bar
